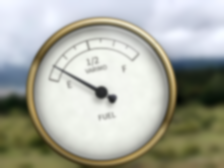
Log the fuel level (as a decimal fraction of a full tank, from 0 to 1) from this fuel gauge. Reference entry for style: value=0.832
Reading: value=0.125
